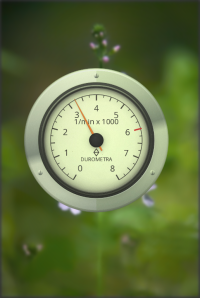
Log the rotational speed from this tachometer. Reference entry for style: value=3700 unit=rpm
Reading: value=3250 unit=rpm
